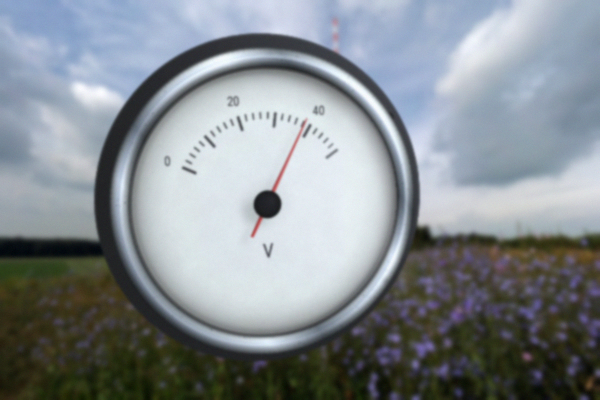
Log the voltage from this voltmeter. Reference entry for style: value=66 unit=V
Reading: value=38 unit=V
